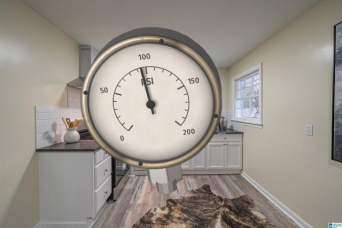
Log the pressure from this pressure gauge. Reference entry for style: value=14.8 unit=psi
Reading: value=95 unit=psi
